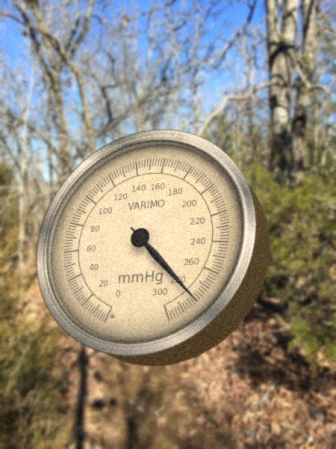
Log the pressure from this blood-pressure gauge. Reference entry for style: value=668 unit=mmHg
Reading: value=280 unit=mmHg
